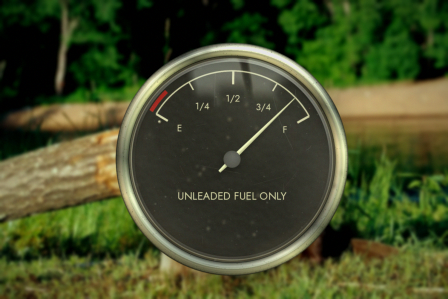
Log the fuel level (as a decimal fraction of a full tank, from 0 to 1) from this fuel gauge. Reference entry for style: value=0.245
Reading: value=0.875
